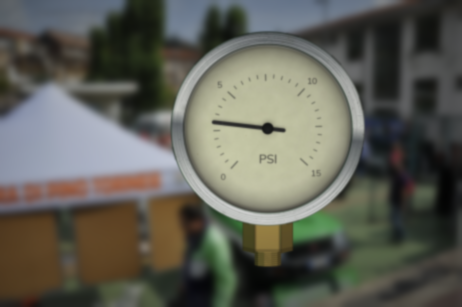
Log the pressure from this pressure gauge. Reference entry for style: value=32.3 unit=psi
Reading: value=3 unit=psi
